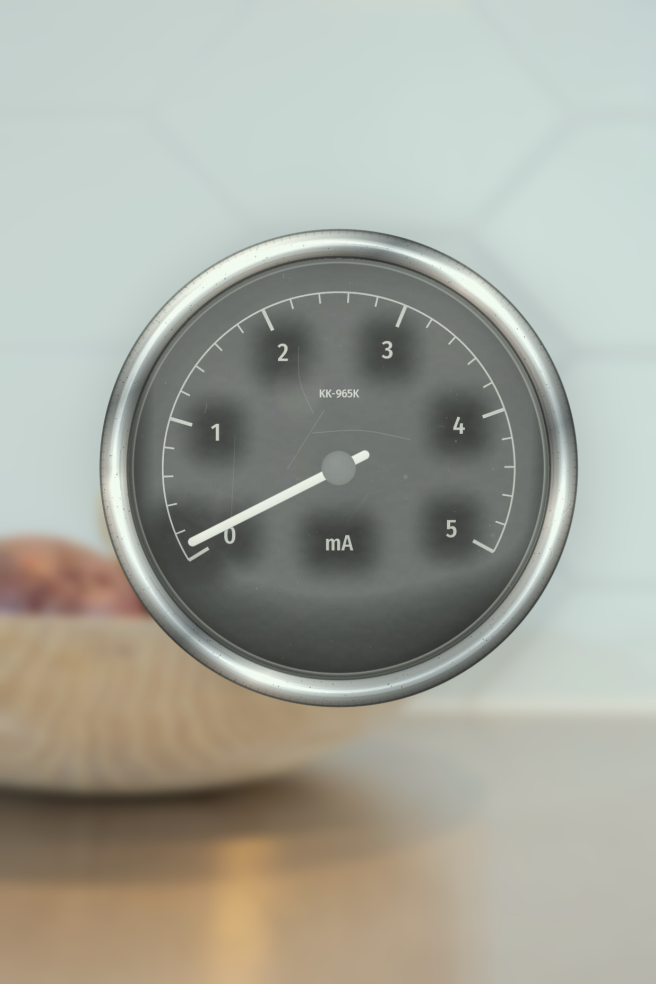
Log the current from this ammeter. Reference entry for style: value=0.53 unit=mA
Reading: value=0.1 unit=mA
